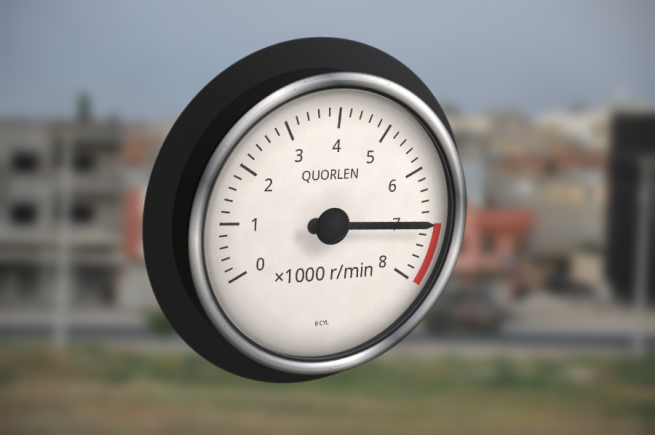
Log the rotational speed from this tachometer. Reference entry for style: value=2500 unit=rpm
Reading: value=7000 unit=rpm
